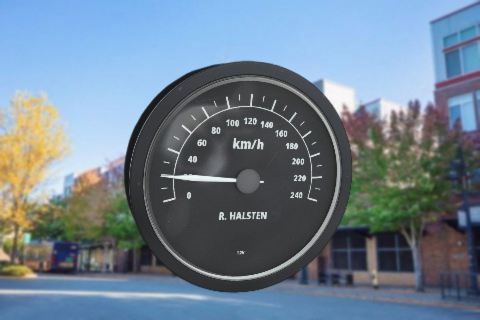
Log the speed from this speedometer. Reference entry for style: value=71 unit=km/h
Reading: value=20 unit=km/h
